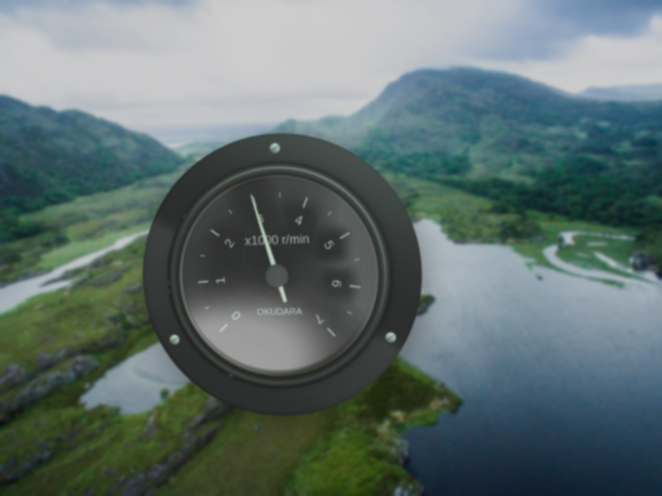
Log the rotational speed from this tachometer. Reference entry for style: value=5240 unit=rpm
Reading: value=3000 unit=rpm
